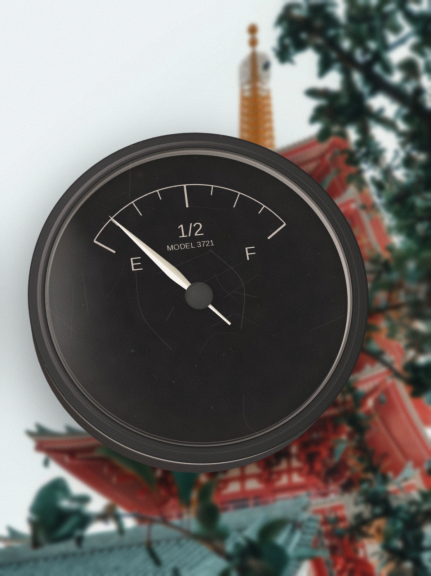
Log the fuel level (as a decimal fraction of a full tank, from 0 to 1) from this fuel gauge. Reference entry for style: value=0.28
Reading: value=0.125
